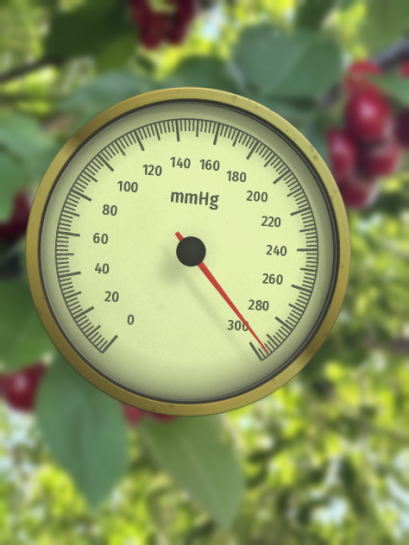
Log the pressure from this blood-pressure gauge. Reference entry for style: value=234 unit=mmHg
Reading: value=296 unit=mmHg
